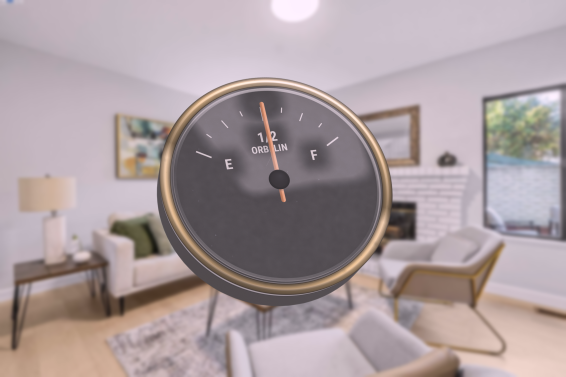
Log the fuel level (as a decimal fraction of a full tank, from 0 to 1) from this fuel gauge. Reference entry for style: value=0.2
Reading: value=0.5
